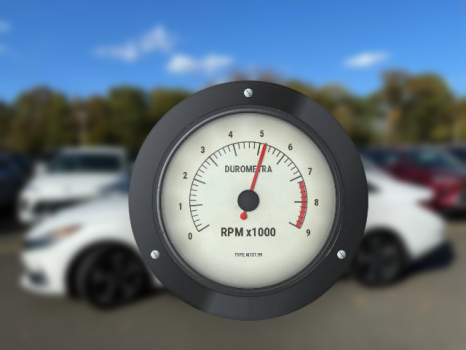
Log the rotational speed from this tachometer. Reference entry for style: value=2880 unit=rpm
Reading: value=5200 unit=rpm
